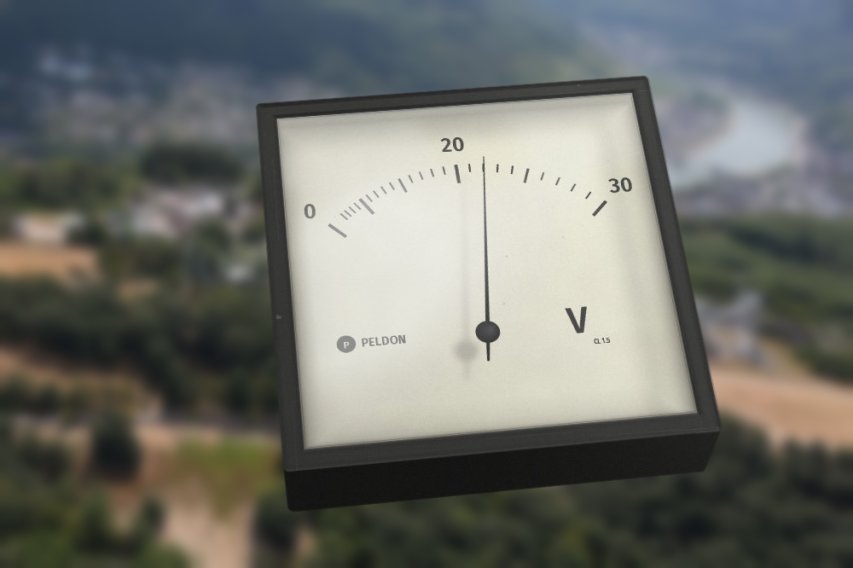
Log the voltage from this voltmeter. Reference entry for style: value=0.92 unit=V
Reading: value=22 unit=V
